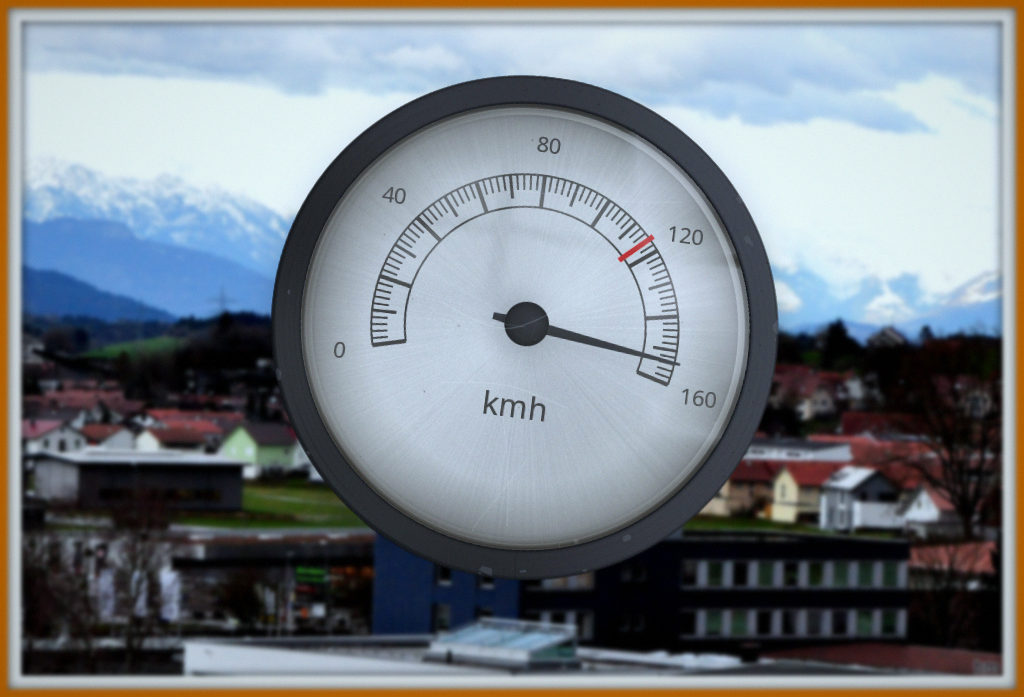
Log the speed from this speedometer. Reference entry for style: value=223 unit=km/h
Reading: value=154 unit=km/h
